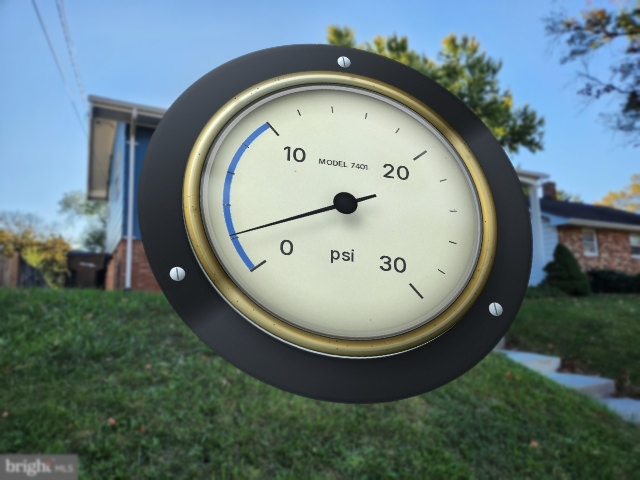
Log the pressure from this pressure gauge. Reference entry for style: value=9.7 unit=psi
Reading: value=2 unit=psi
